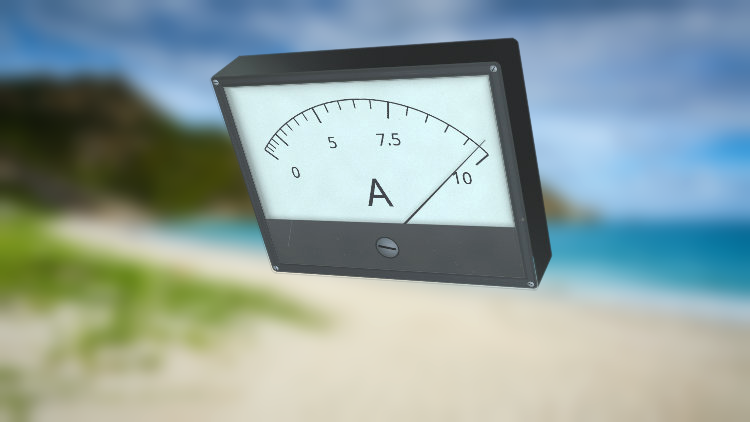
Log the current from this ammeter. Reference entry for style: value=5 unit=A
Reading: value=9.75 unit=A
